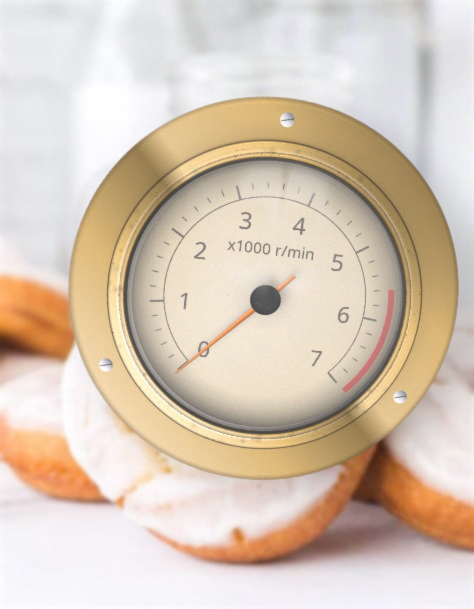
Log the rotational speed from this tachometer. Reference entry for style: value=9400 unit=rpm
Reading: value=0 unit=rpm
